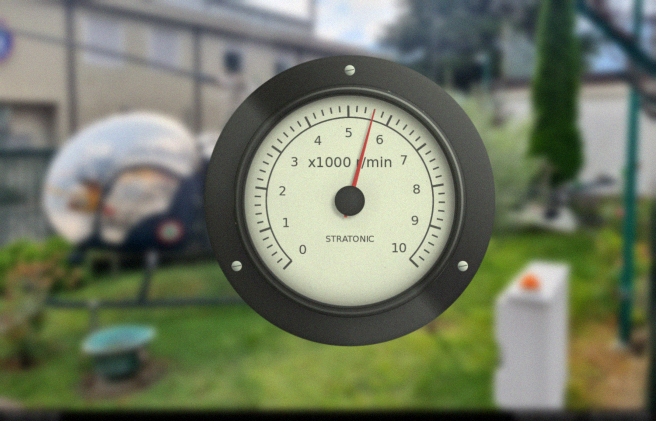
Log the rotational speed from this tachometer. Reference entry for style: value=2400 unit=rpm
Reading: value=5600 unit=rpm
